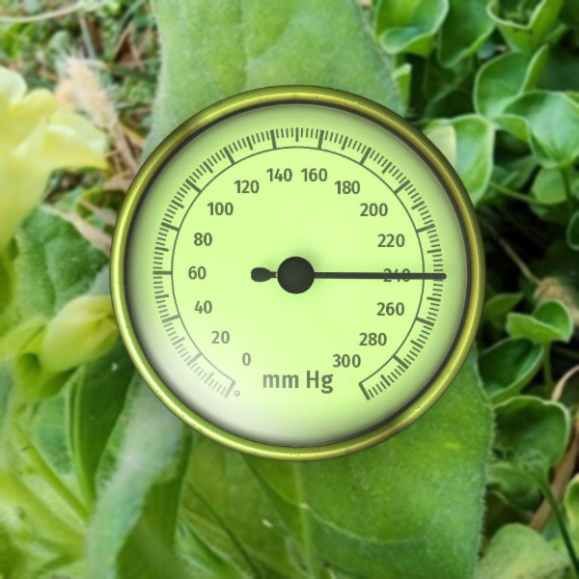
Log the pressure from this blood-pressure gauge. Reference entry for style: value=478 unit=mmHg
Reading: value=240 unit=mmHg
